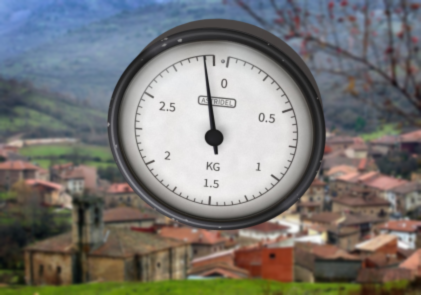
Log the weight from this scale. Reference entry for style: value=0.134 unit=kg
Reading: value=2.95 unit=kg
